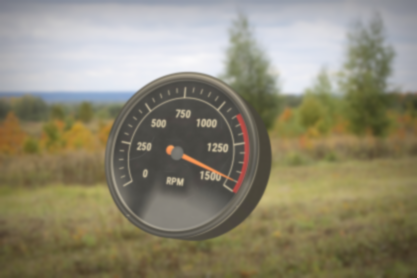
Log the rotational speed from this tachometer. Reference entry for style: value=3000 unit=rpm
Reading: value=1450 unit=rpm
